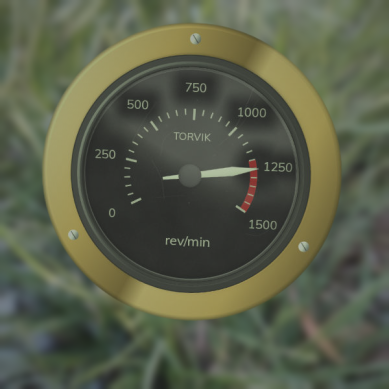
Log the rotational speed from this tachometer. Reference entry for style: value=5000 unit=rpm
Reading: value=1250 unit=rpm
